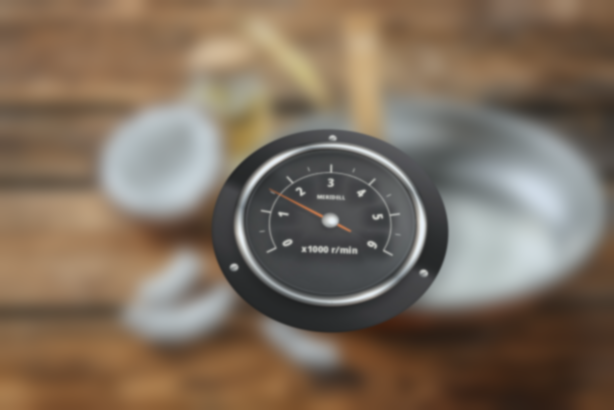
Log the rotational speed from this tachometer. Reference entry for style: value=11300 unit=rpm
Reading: value=1500 unit=rpm
